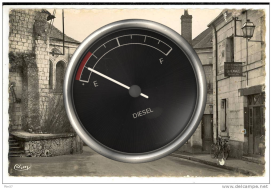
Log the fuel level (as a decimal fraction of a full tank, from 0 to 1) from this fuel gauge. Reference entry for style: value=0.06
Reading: value=0.125
